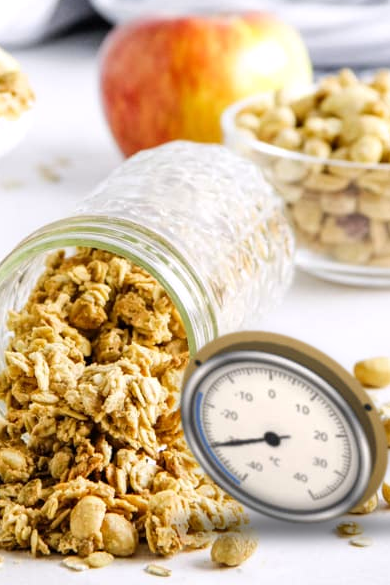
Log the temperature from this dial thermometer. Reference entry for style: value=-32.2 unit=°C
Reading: value=-30 unit=°C
